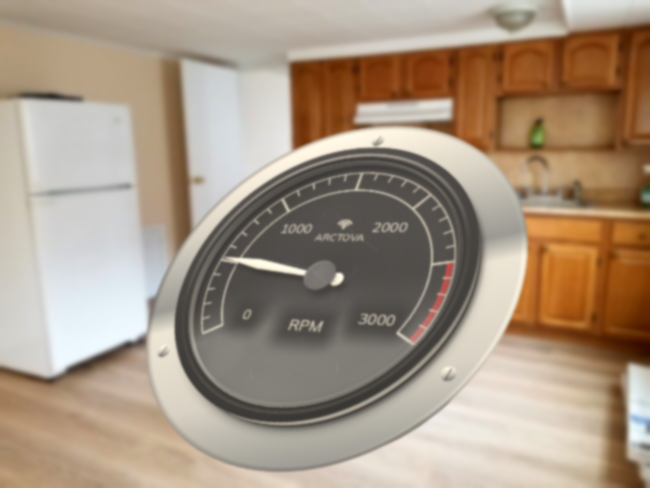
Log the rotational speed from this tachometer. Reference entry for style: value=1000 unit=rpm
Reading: value=500 unit=rpm
